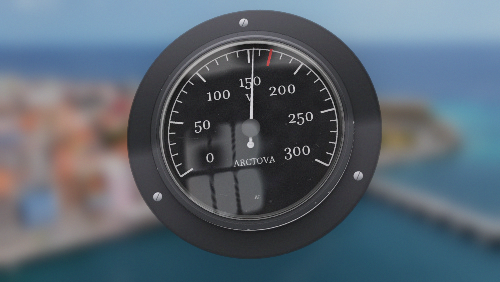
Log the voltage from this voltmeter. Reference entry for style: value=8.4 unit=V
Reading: value=155 unit=V
